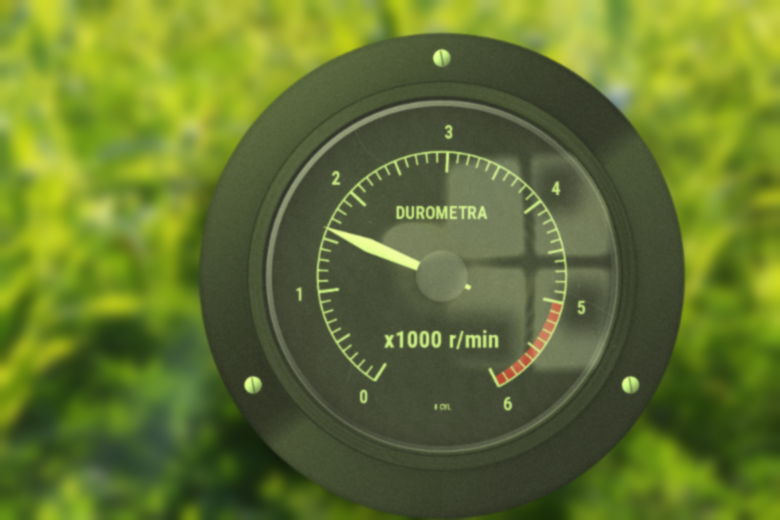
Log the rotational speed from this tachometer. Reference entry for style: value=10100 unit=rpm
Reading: value=1600 unit=rpm
